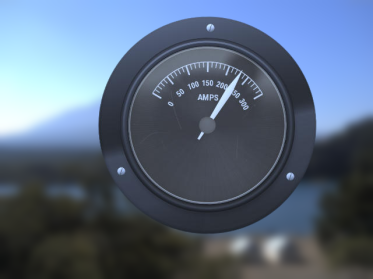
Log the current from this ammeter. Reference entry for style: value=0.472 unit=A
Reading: value=230 unit=A
